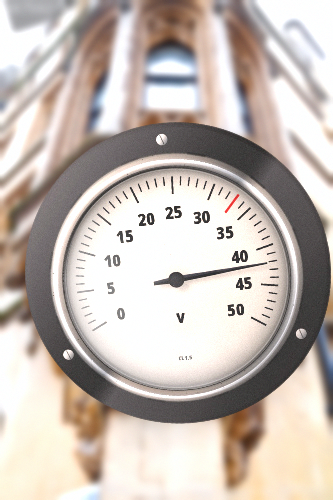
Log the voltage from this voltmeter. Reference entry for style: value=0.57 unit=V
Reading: value=42 unit=V
